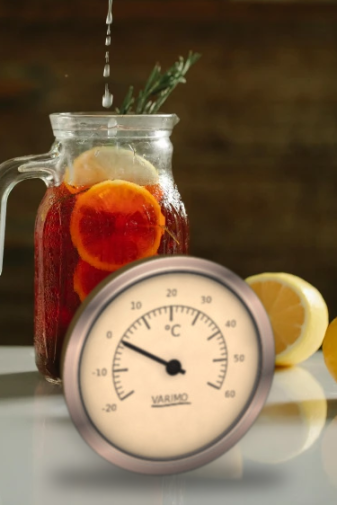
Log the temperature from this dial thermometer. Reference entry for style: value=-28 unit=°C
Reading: value=0 unit=°C
